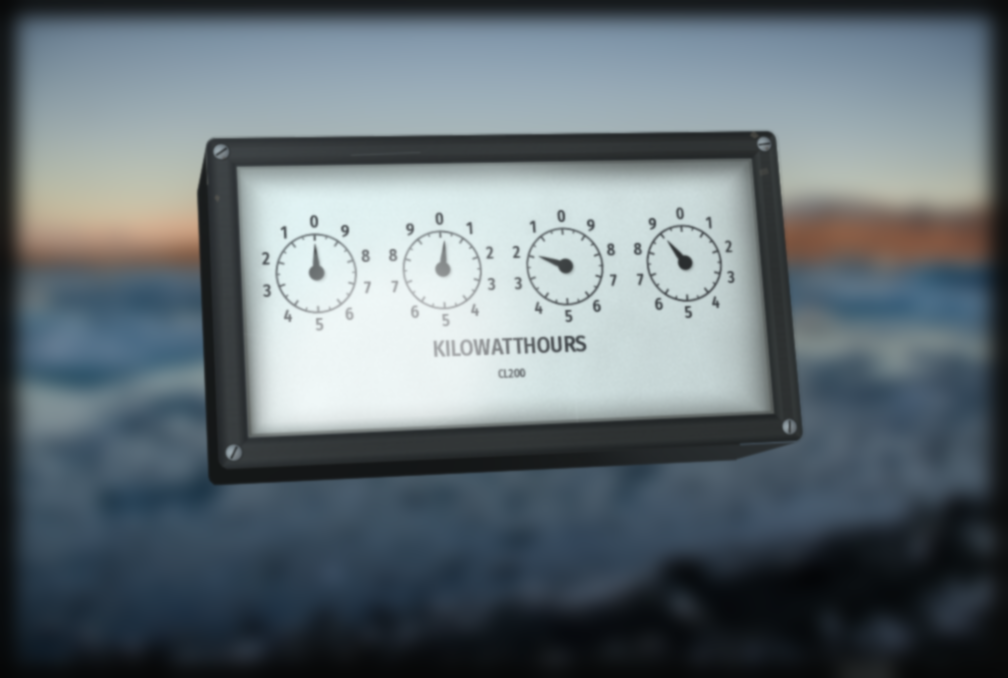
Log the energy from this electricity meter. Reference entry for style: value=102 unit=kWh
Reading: value=19 unit=kWh
